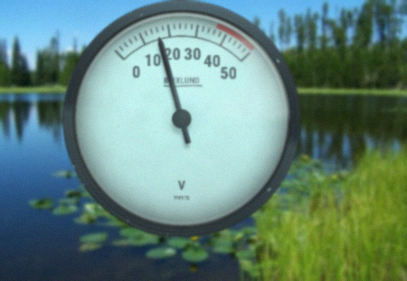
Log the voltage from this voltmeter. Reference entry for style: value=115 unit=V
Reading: value=16 unit=V
